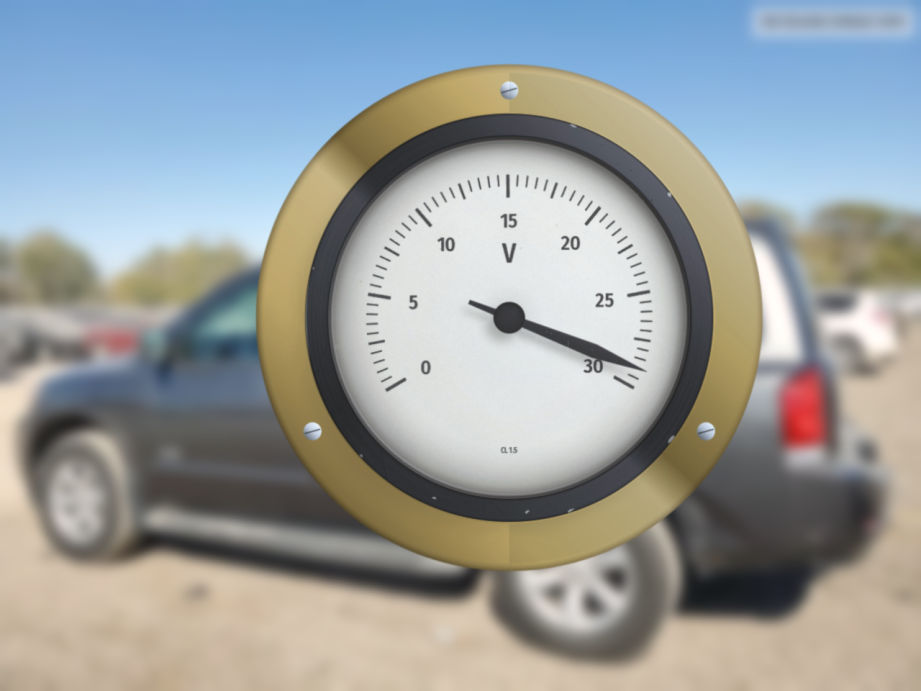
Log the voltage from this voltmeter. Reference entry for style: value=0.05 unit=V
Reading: value=29 unit=V
